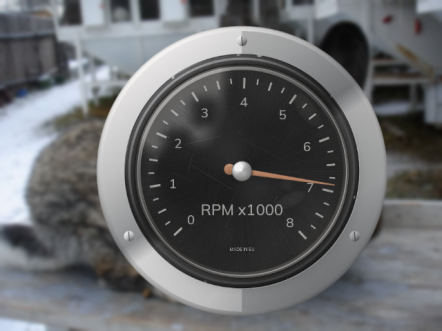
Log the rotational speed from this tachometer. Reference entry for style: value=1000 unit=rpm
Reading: value=6875 unit=rpm
